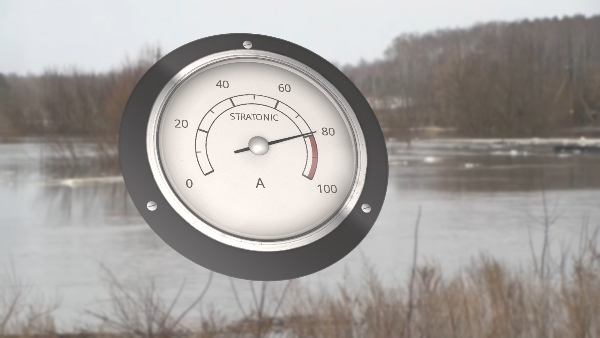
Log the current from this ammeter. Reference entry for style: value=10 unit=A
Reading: value=80 unit=A
